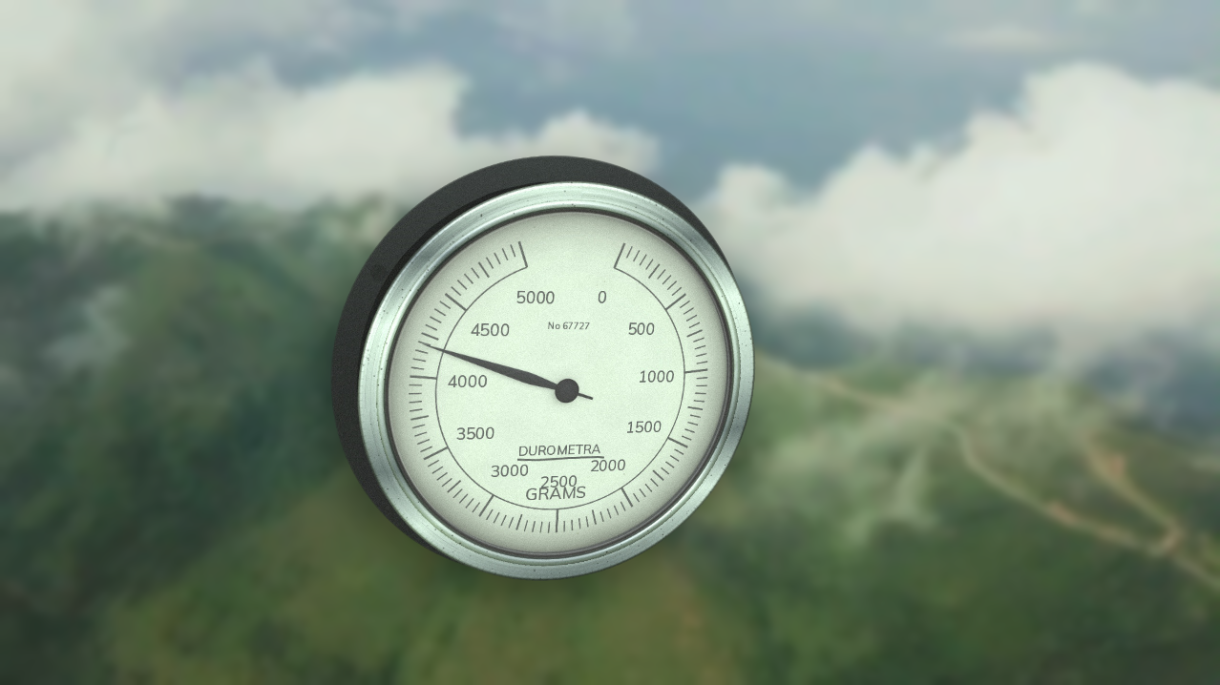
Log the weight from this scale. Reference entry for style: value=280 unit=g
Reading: value=4200 unit=g
